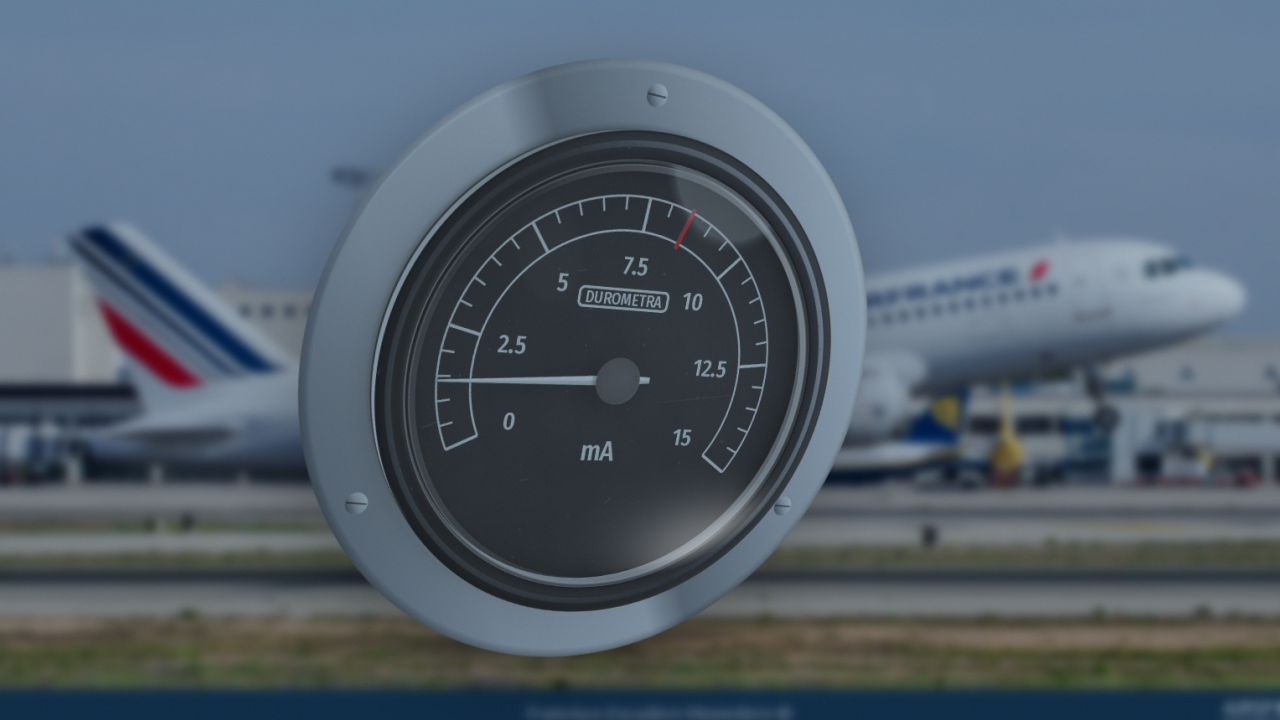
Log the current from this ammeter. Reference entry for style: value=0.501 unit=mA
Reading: value=1.5 unit=mA
